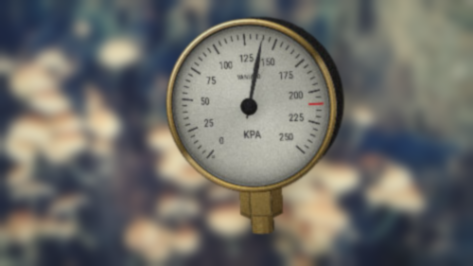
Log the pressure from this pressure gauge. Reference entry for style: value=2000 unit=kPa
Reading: value=140 unit=kPa
